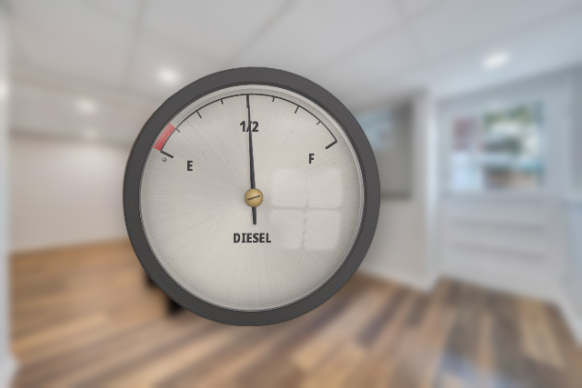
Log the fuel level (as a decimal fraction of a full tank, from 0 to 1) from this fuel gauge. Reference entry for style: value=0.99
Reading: value=0.5
